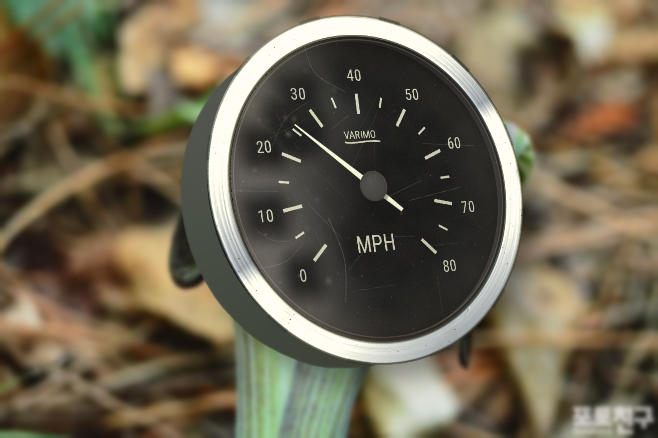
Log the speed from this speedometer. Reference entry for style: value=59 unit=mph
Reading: value=25 unit=mph
